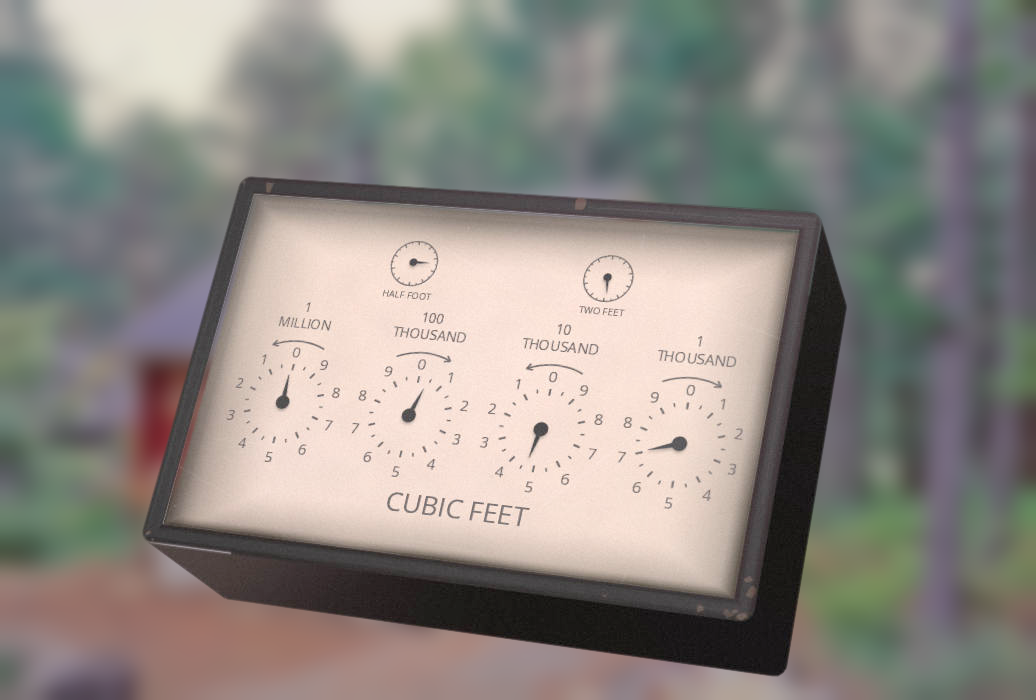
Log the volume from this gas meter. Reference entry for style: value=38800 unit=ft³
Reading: value=4700 unit=ft³
